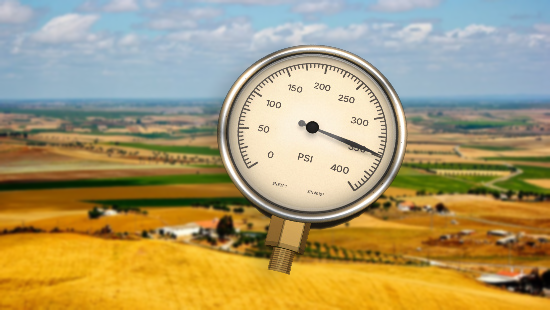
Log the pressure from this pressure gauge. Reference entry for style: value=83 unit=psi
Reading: value=350 unit=psi
